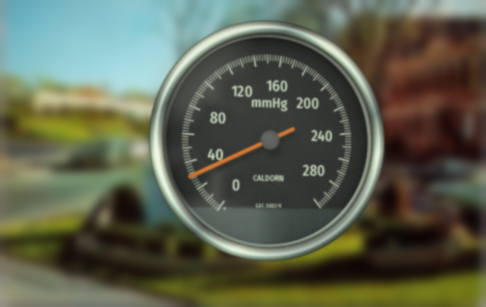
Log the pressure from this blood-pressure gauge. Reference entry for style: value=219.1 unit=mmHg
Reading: value=30 unit=mmHg
